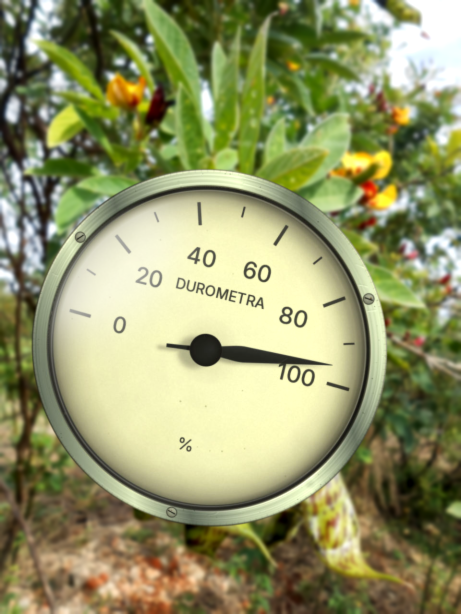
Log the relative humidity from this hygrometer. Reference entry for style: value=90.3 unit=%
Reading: value=95 unit=%
